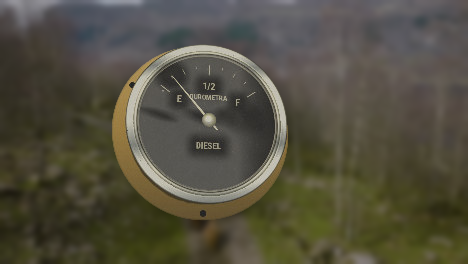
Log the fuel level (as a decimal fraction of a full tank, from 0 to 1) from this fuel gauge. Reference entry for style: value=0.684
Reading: value=0.125
